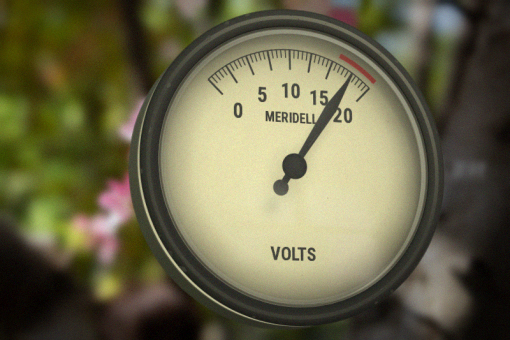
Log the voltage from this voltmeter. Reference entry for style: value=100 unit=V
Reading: value=17.5 unit=V
